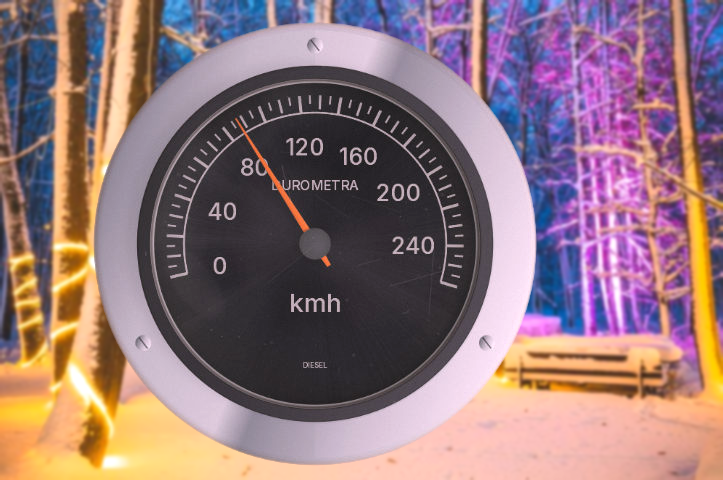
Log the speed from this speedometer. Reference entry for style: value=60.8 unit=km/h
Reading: value=87.5 unit=km/h
